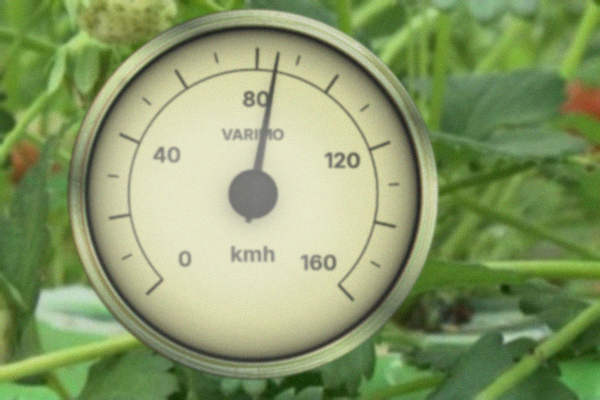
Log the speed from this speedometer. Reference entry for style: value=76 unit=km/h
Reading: value=85 unit=km/h
